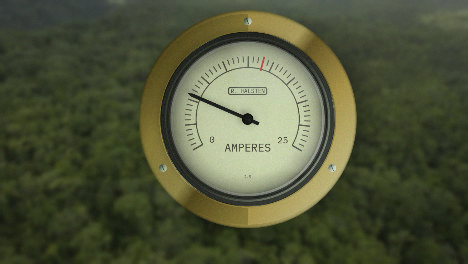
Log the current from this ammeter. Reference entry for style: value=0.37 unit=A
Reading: value=5.5 unit=A
